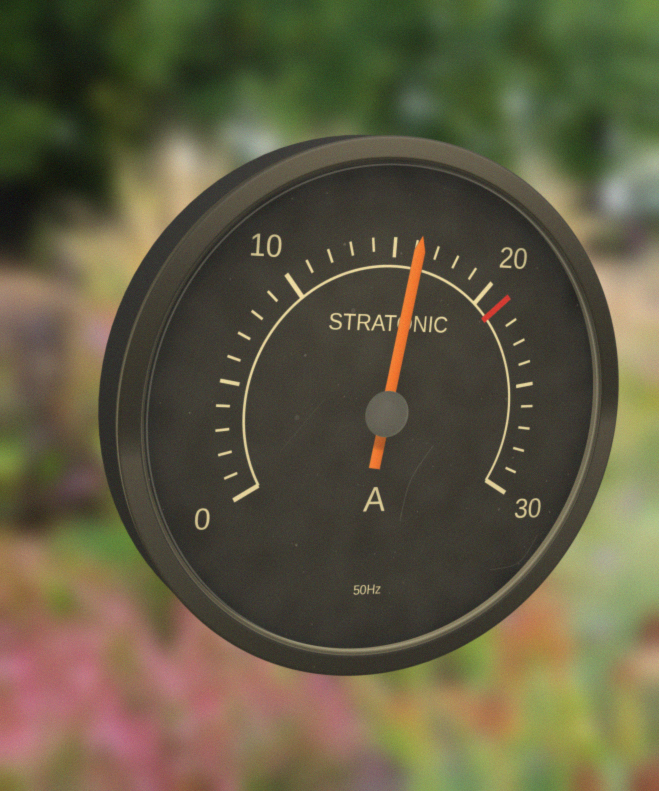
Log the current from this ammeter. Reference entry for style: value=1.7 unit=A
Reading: value=16 unit=A
